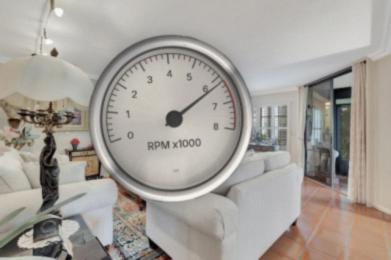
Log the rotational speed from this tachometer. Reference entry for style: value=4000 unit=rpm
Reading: value=6200 unit=rpm
